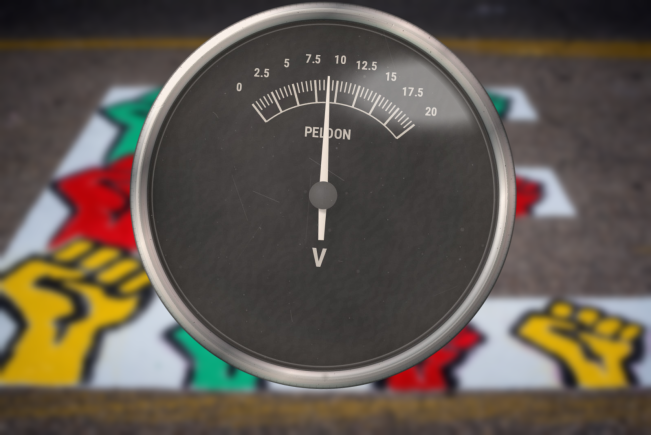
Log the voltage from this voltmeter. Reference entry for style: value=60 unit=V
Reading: value=9 unit=V
